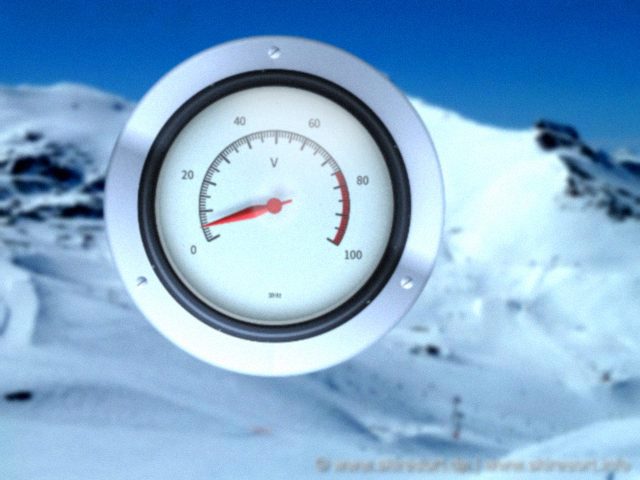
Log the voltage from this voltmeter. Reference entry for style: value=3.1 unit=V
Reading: value=5 unit=V
